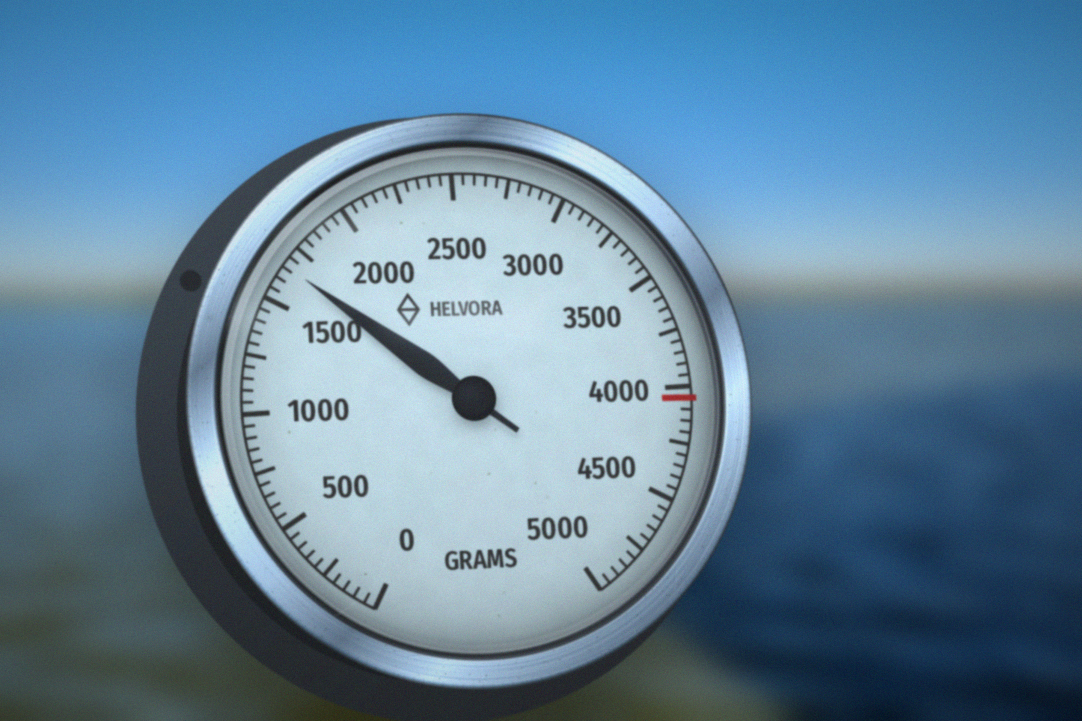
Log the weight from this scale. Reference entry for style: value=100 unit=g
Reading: value=1650 unit=g
